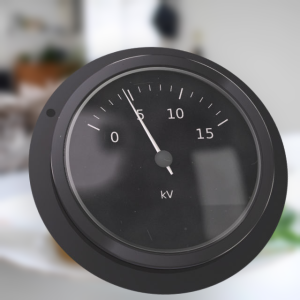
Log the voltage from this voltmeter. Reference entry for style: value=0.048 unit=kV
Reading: value=4.5 unit=kV
